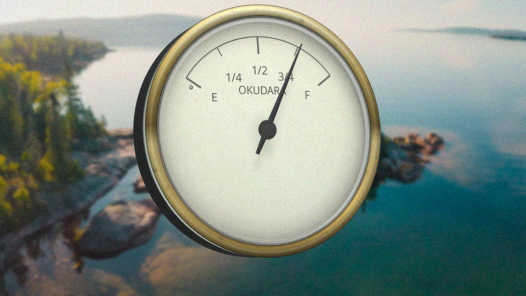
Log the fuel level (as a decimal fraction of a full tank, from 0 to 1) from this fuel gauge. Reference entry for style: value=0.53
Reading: value=0.75
